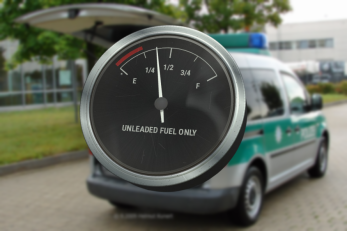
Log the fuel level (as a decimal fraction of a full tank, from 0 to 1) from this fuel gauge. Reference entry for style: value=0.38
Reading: value=0.375
